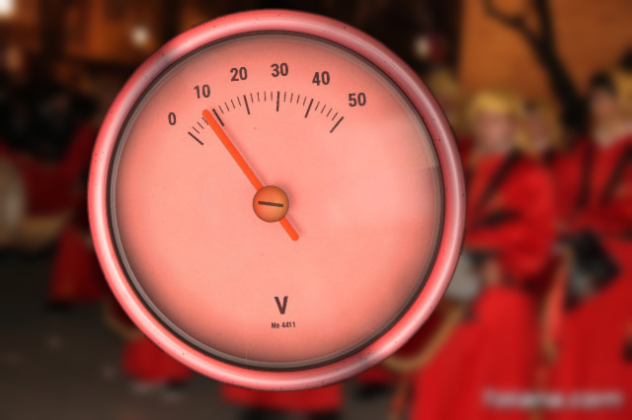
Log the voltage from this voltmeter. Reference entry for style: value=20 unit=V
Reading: value=8 unit=V
